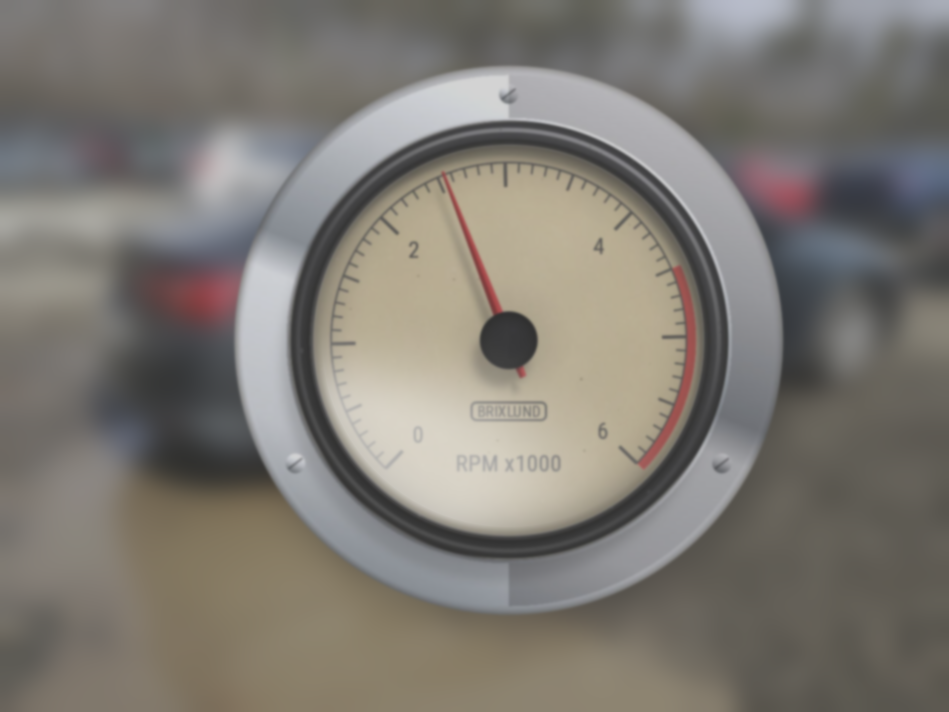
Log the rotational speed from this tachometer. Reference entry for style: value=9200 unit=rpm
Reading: value=2550 unit=rpm
